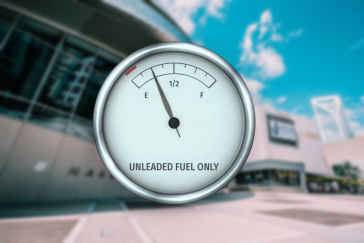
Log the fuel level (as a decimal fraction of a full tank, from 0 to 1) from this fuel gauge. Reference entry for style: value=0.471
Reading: value=0.25
